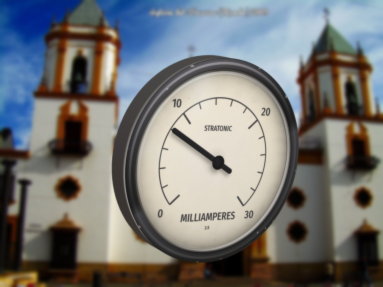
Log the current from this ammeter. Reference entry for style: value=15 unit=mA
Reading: value=8 unit=mA
